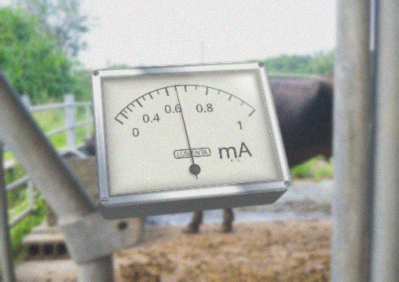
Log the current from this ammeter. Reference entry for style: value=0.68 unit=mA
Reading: value=0.65 unit=mA
